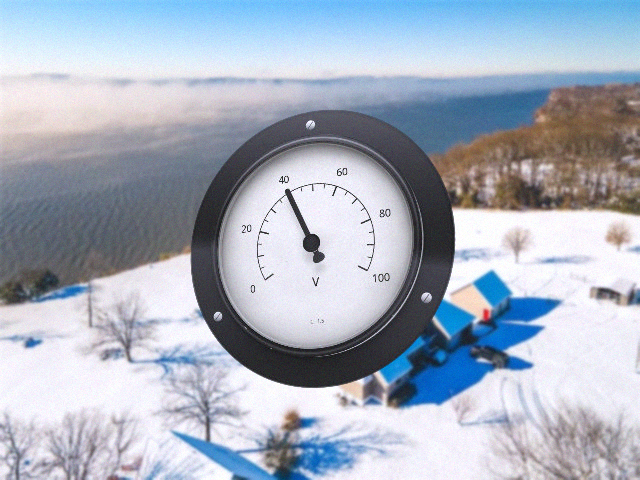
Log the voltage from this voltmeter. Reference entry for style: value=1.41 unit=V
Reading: value=40 unit=V
